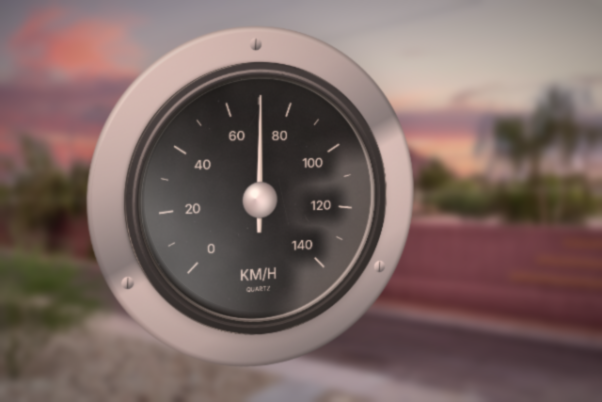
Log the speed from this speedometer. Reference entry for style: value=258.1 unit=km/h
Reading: value=70 unit=km/h
